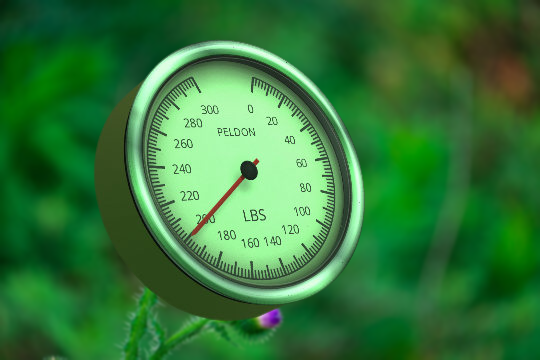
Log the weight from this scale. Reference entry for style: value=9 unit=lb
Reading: value=200 unit=lb
